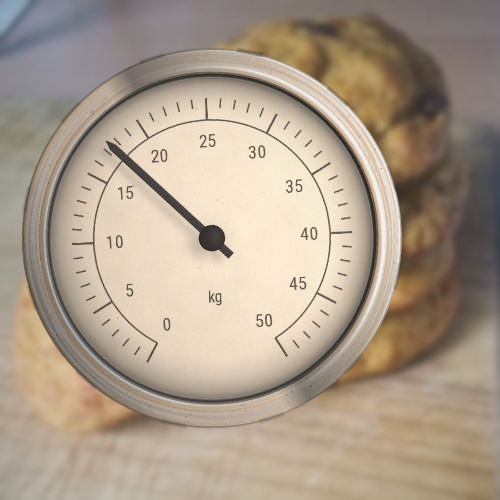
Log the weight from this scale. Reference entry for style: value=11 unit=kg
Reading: value=17.5 unit=kg
